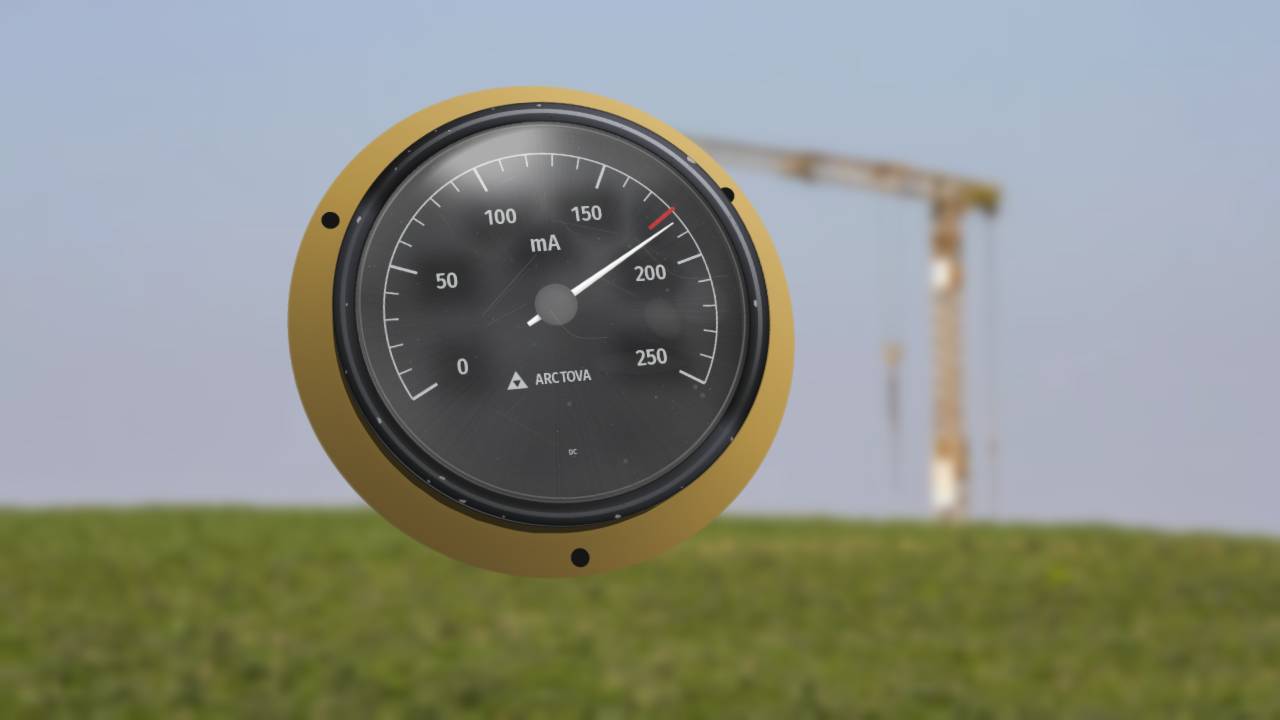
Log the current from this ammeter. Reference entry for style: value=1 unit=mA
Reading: value=185 unit=mA
